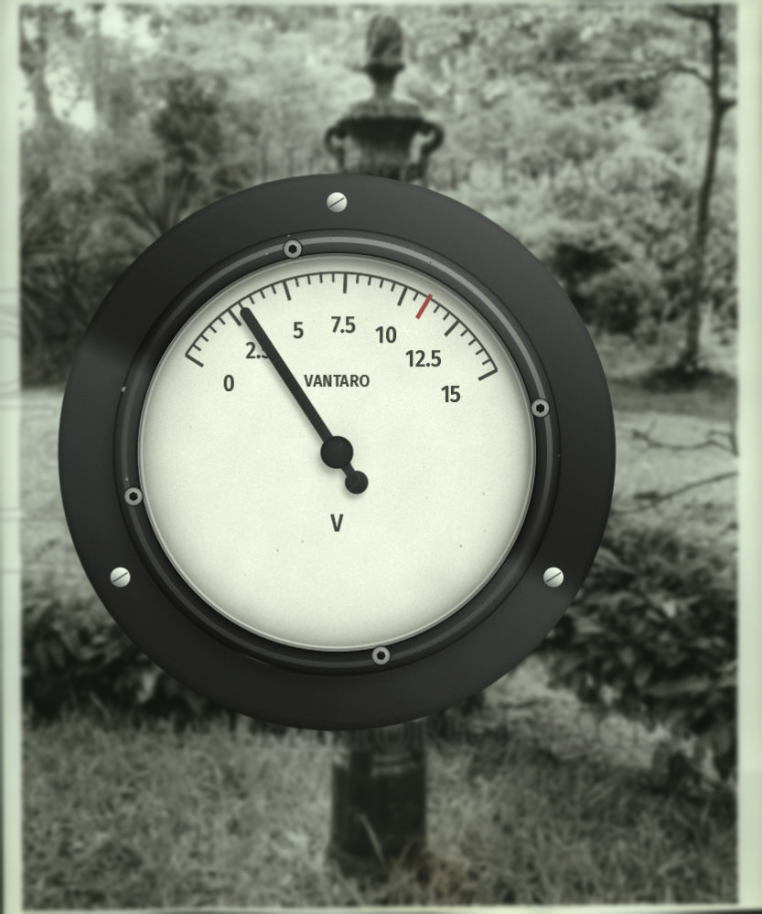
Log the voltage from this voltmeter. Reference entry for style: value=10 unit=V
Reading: value=3 unit=V
